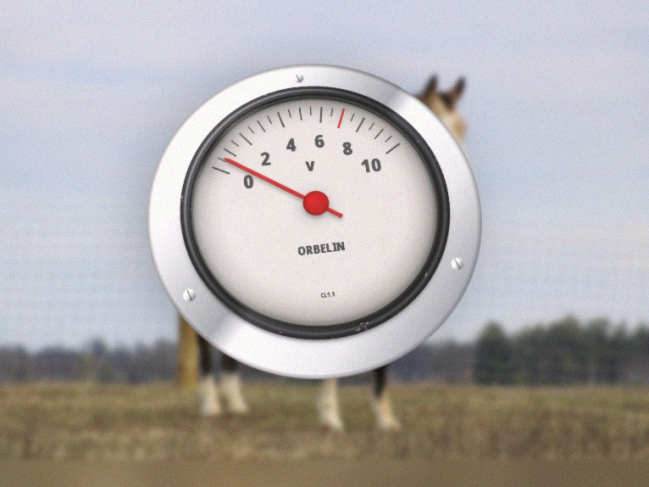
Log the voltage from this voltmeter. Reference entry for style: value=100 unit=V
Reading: value=0.5 unit=V
